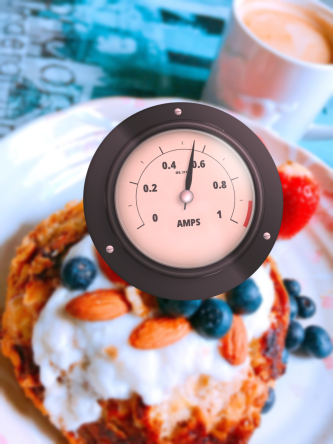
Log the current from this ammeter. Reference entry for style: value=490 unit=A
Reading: value=0.55 unit=A
